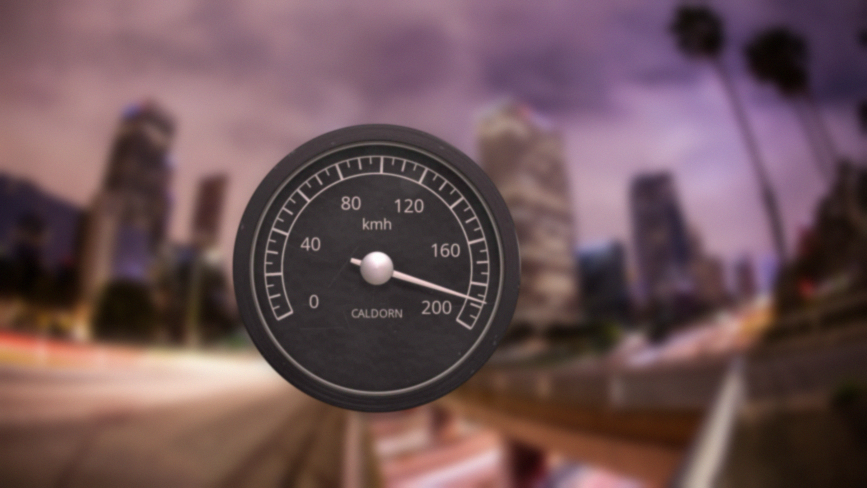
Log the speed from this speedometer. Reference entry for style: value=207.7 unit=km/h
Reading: value=187.5 unit=km/h
